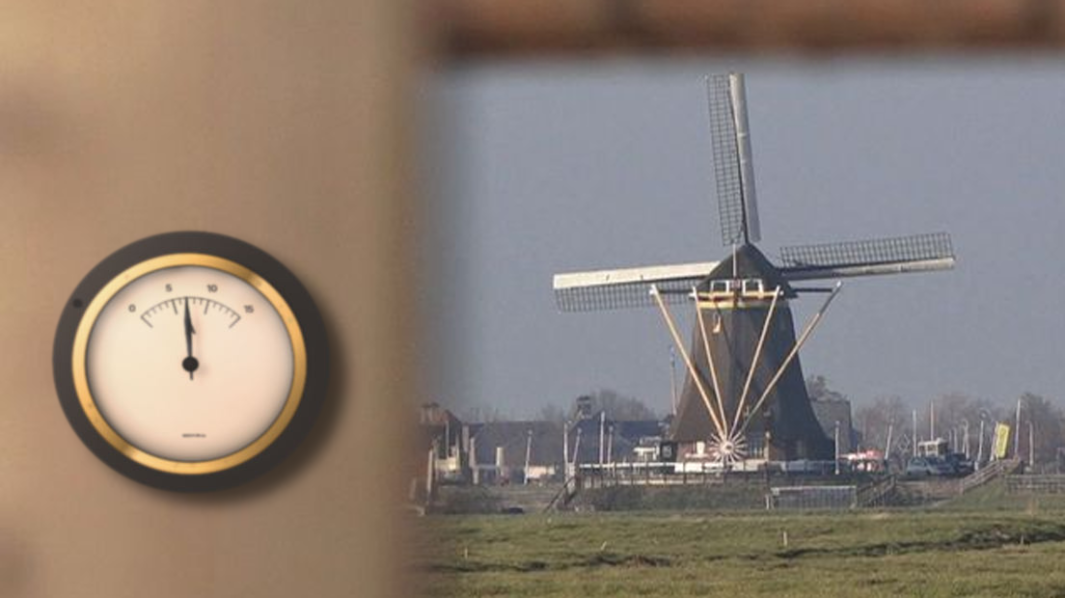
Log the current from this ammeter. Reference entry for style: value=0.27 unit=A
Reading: value=7 unit=A
